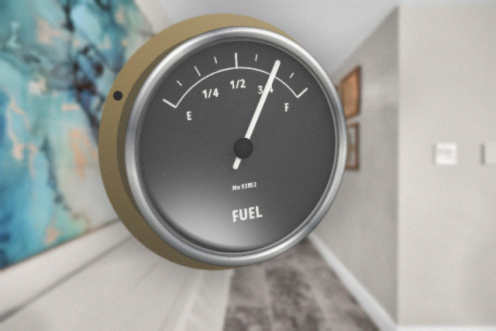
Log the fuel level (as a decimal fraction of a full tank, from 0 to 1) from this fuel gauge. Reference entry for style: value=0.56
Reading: value=0.75
